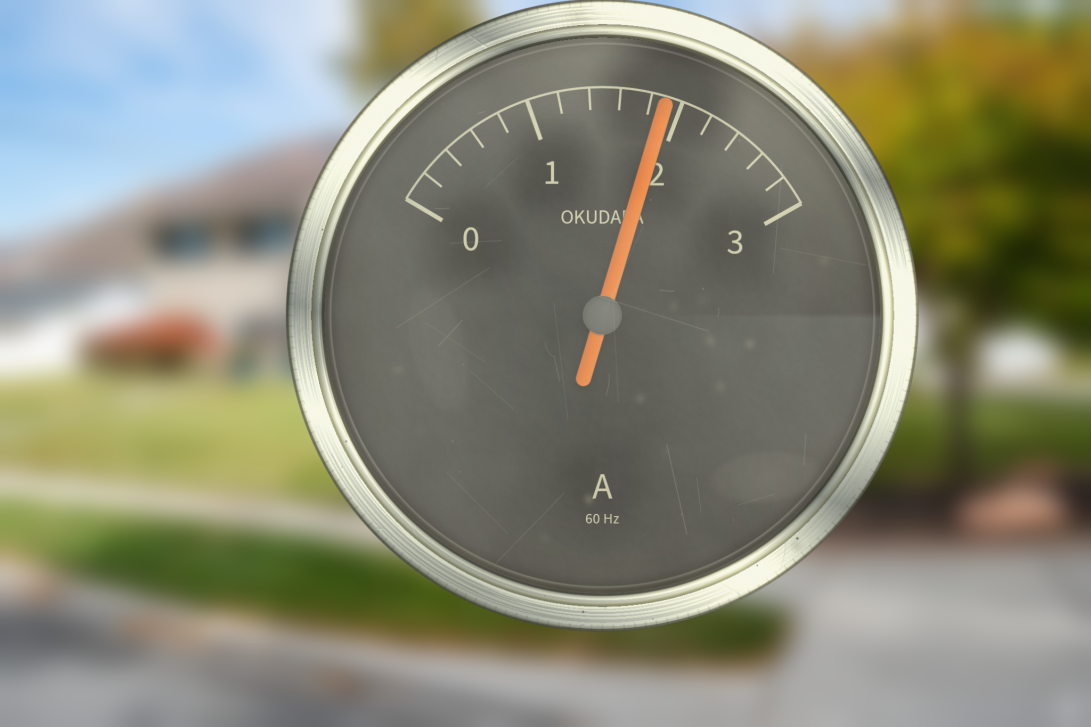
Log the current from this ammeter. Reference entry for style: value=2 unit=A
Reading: value=1.9 unit=A
